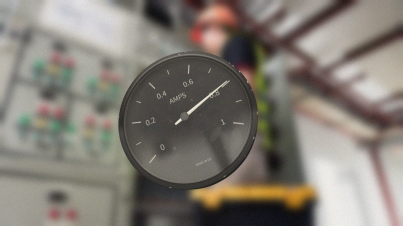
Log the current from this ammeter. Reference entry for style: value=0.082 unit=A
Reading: value=0.8 unit=A
